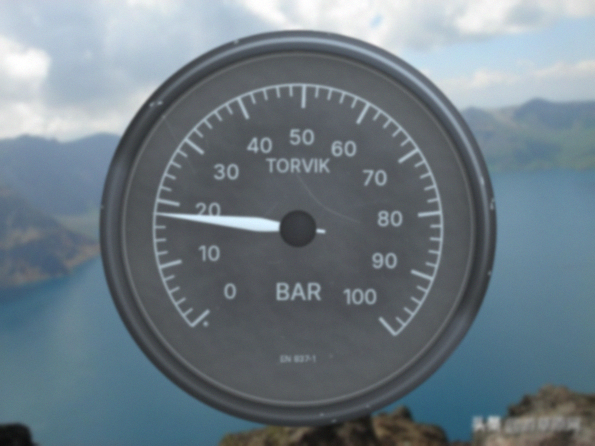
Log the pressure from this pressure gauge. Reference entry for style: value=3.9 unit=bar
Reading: value=18 unit=bar
